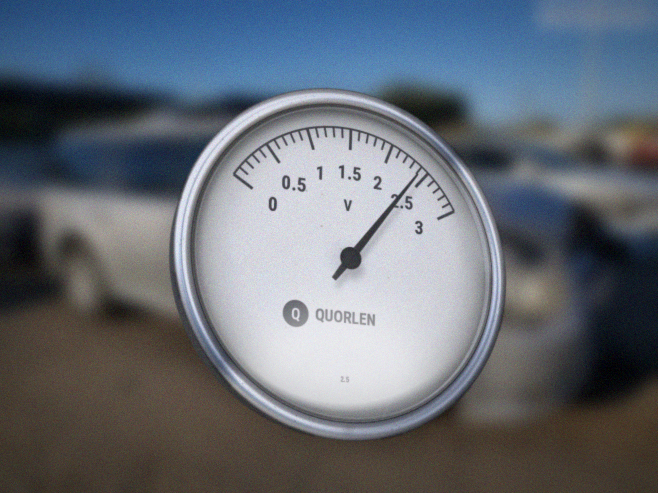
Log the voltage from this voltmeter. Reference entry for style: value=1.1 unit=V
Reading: value=2.4 unit=V
